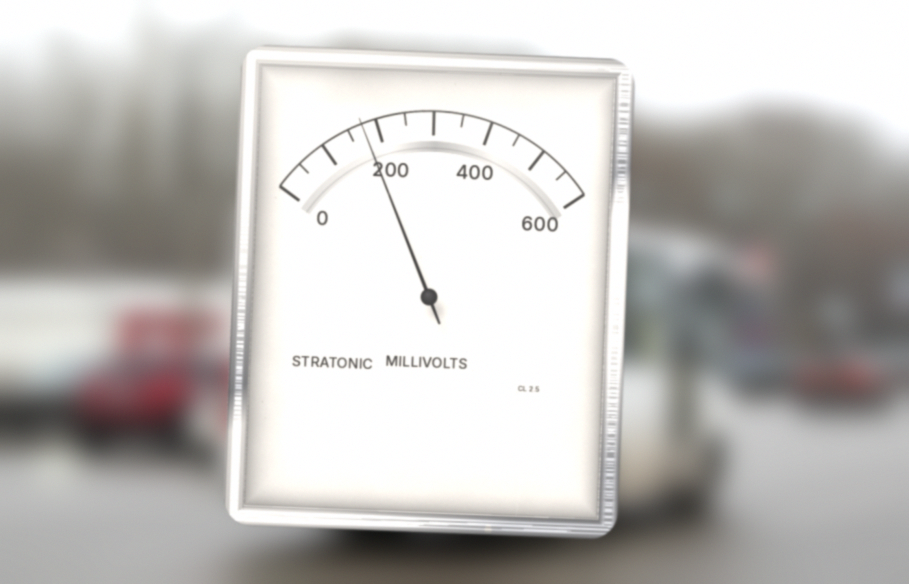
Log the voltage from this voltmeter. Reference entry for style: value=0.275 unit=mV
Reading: value=175 unit=mV
